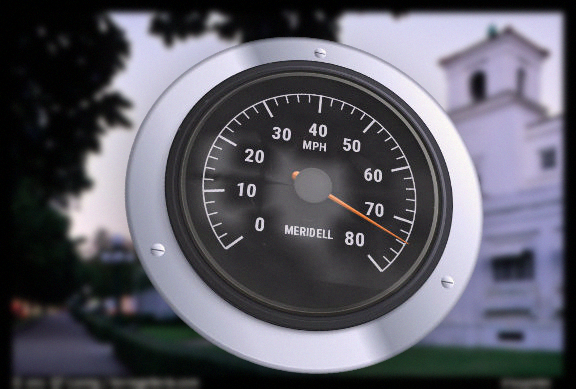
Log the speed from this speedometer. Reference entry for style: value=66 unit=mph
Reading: value=74 unit=mph
